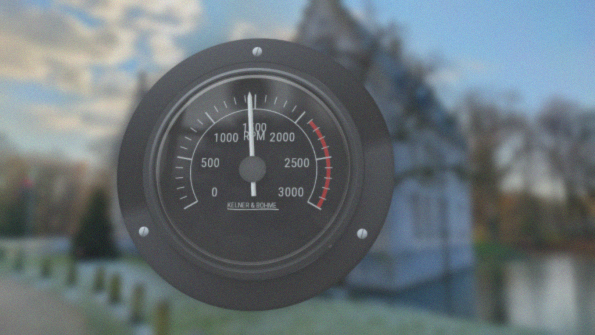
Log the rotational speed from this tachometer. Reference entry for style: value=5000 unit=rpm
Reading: value=1450 unit=rpm
